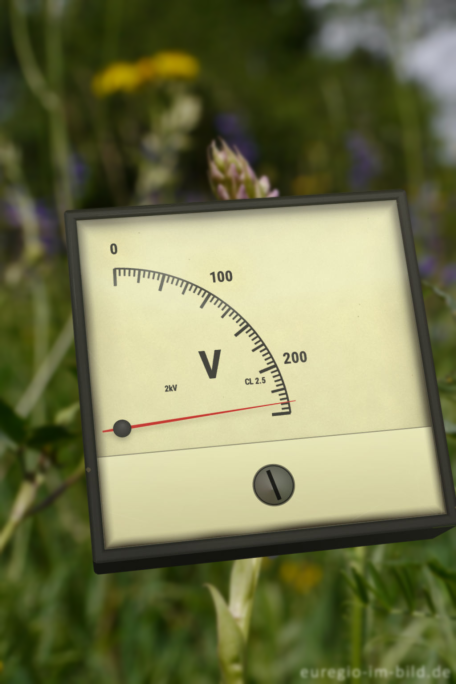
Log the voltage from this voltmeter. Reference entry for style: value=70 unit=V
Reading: value=240 unit=V
